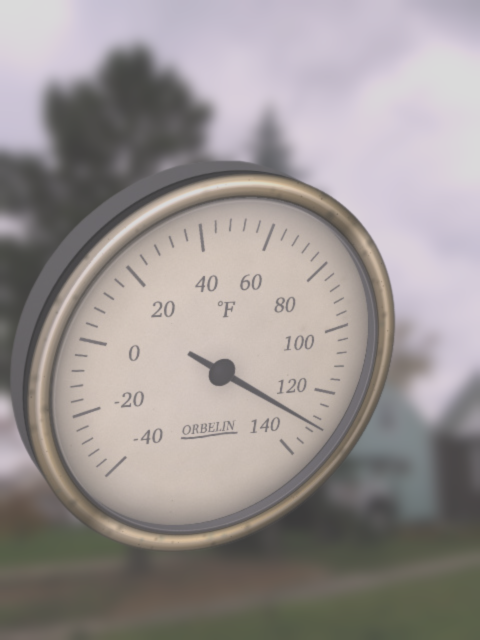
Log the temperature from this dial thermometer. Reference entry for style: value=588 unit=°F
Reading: value=130 unit=°F
